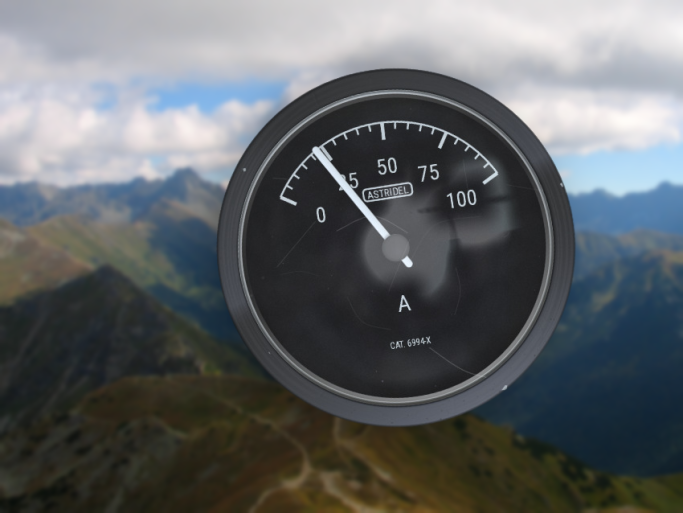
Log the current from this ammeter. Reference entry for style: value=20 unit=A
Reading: value=22.5 unit=A
